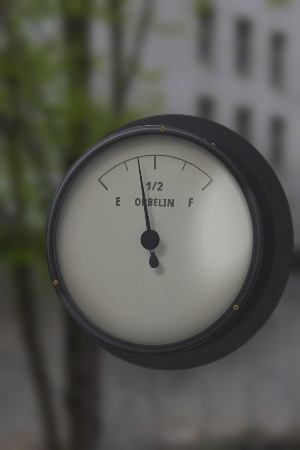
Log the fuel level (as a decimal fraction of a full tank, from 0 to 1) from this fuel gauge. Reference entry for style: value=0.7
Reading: value=0.375
